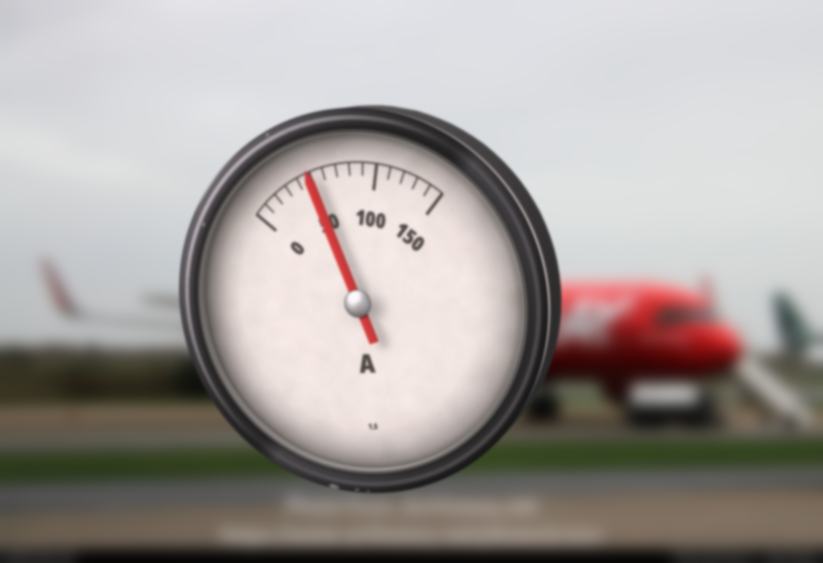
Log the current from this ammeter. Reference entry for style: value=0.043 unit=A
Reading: value=50 unit=A
